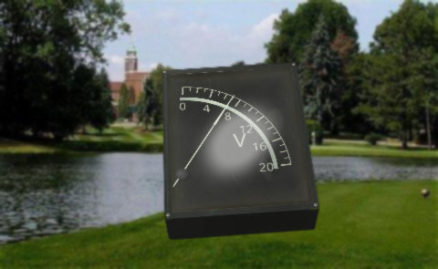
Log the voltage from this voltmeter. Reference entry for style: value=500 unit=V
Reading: value=7 unit=V
